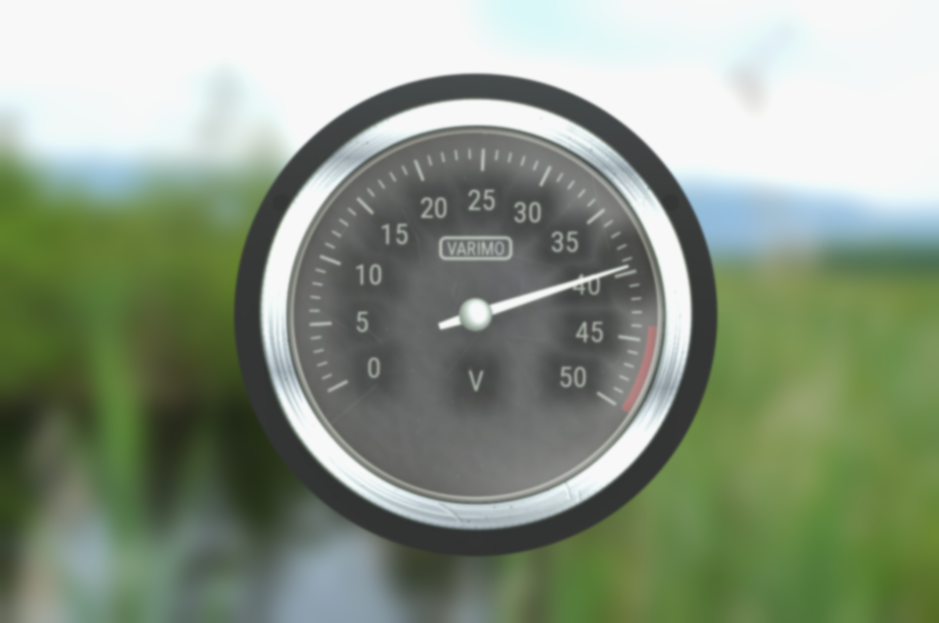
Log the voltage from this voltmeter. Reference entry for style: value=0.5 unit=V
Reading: value=39.5 unit=V
